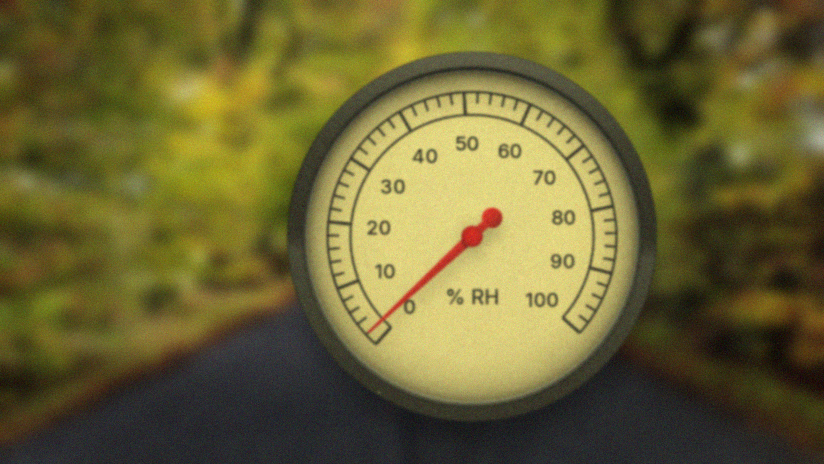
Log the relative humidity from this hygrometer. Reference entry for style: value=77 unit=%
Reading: value=2 unit=%
